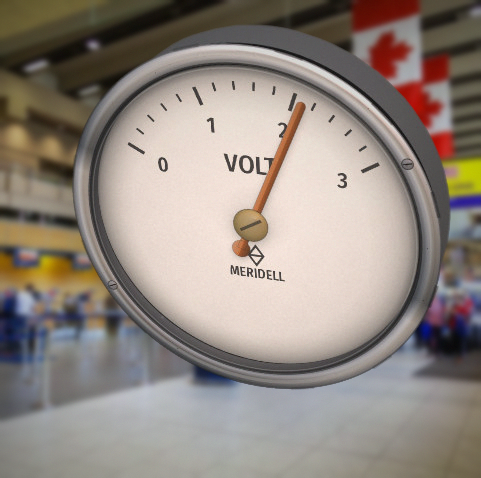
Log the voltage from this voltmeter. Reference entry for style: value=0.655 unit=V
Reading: value=2.1 unit=V
